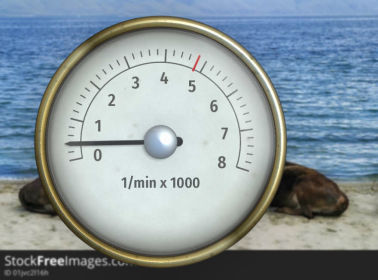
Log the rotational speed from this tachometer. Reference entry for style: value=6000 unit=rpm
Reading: value=400 unit=rpm
